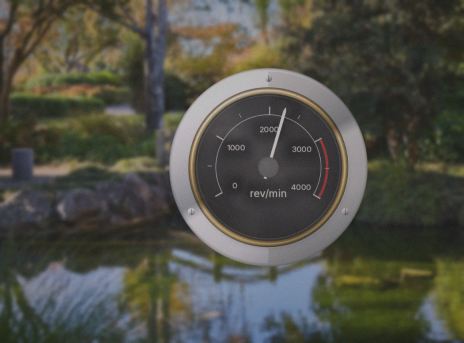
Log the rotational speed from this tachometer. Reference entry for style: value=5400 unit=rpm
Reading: value=2250 unit=rpm
